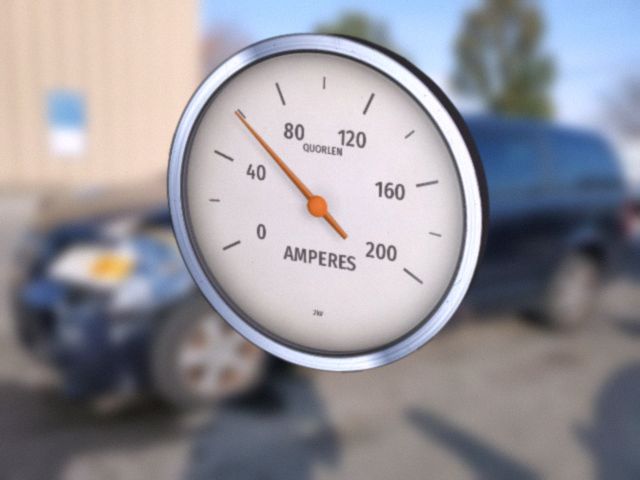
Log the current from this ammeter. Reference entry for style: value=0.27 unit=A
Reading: value=60 unit=A
